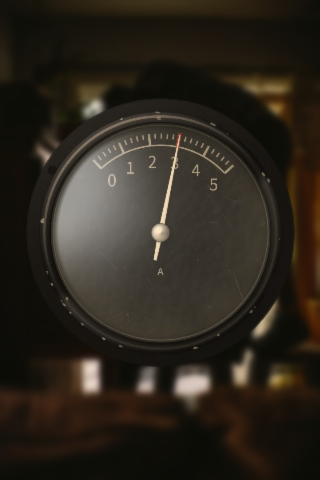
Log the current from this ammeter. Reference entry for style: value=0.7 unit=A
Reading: value=3 unit=A
